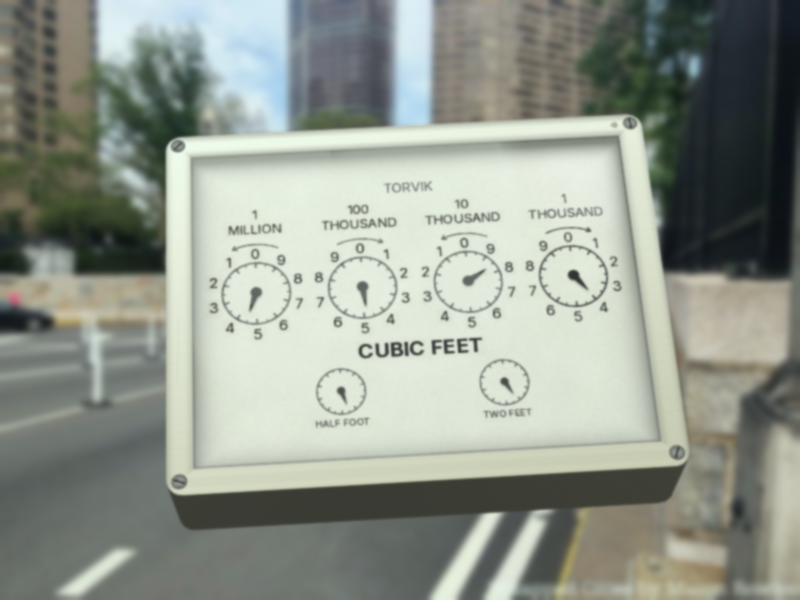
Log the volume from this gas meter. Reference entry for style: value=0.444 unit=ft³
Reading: value=448400 unit=ft³
